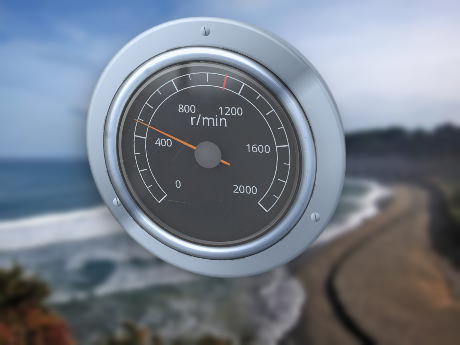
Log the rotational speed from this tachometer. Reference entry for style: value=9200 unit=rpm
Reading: value=500 unit=rpm
